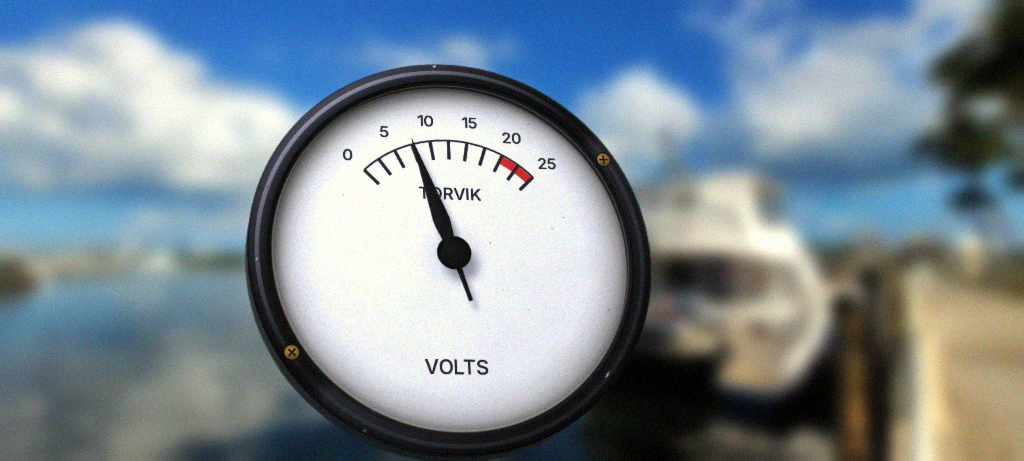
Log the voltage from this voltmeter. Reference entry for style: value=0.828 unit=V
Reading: value=7.5 unit=V
